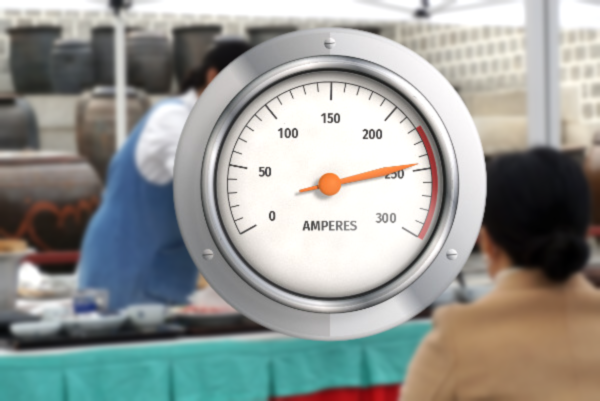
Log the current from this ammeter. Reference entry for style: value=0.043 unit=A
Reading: value=245 unit=A
